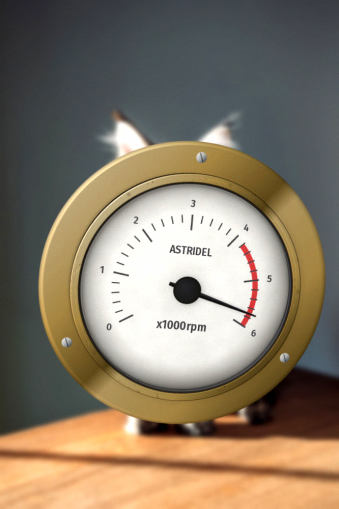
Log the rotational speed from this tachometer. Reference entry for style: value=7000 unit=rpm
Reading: value=5700 unit=rpm
